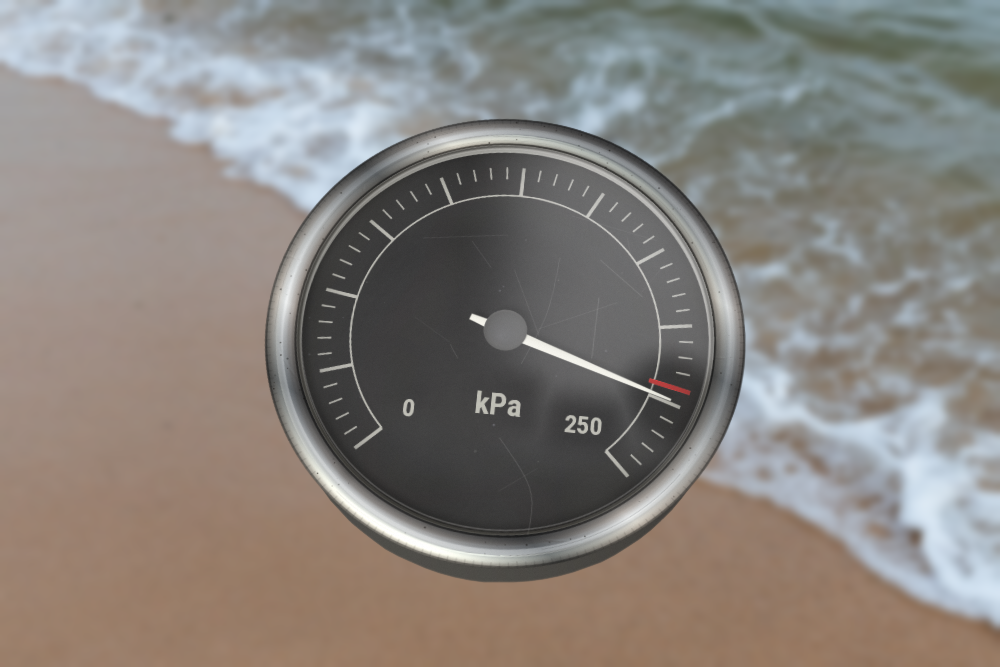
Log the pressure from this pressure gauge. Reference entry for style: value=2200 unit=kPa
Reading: value=225 unit=kPa
